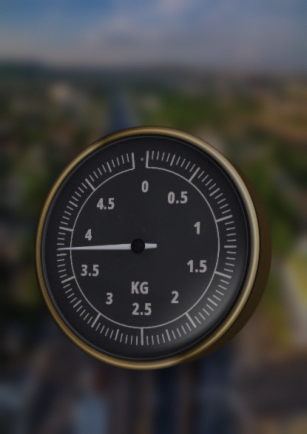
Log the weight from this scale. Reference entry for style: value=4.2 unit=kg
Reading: value=3.8 unit=kg
